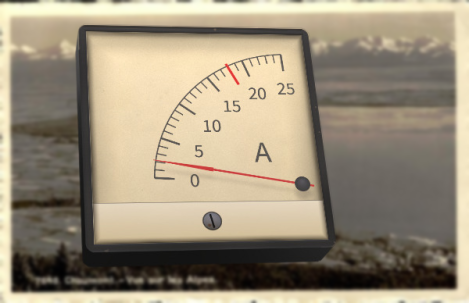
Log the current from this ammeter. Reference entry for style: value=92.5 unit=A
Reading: value=2 unit=A
